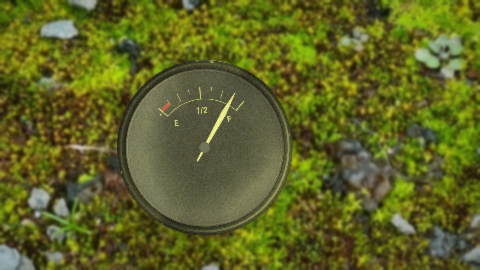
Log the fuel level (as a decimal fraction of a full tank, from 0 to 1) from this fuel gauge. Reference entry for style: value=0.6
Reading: value=0.875
